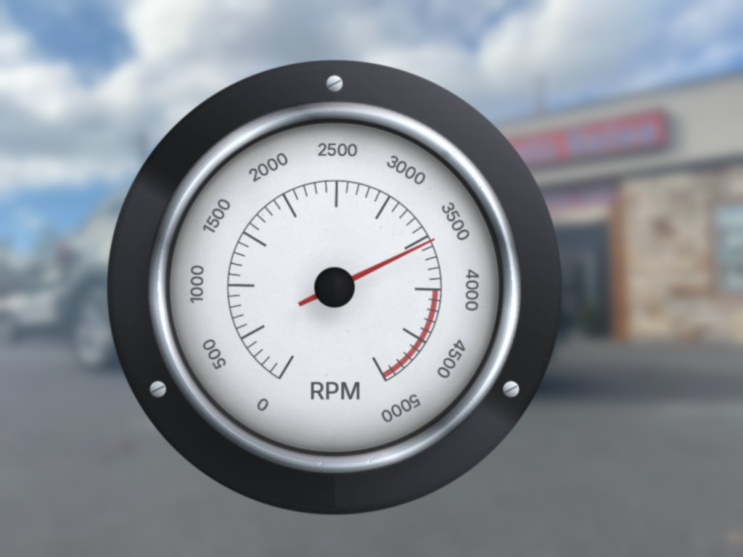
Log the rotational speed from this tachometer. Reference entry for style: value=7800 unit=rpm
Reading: value=3550 unit=rpm
